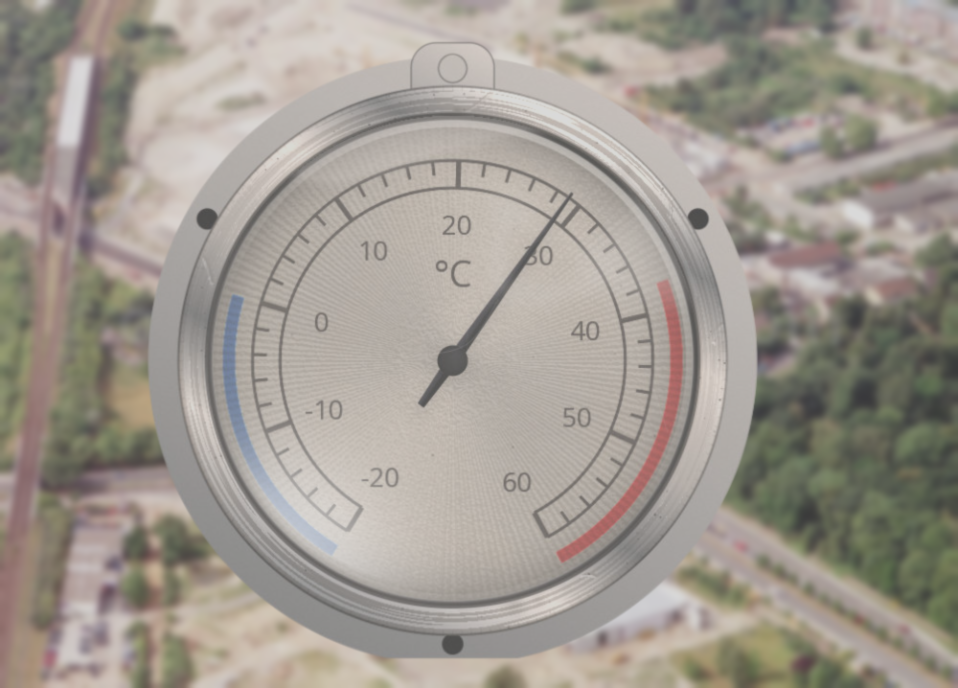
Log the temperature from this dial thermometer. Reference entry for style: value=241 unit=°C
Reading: value=29 unit=°C
